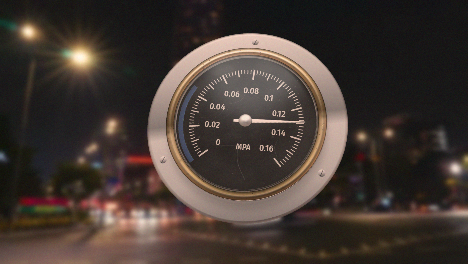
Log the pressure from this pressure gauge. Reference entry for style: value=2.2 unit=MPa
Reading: value=0.13 unit=MPa
